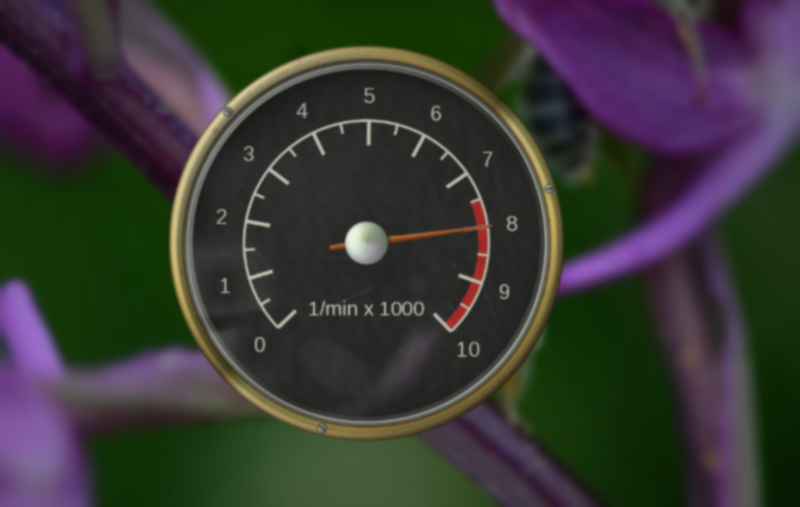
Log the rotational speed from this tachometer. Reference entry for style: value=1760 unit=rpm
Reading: value=8000 unit=rpm
